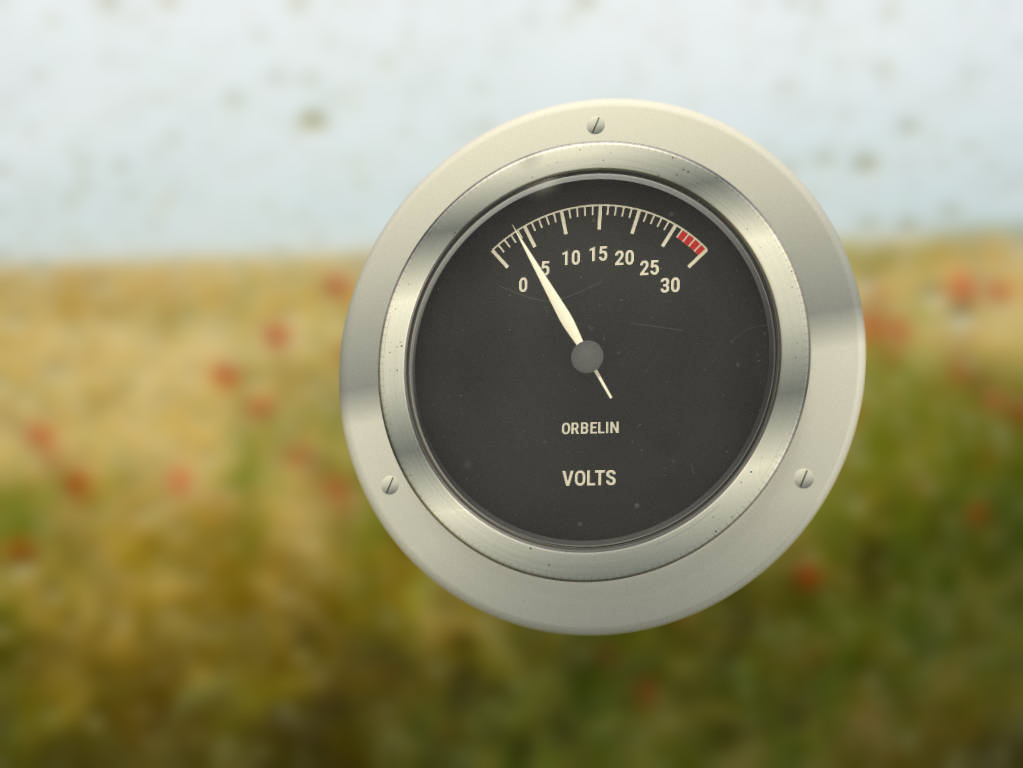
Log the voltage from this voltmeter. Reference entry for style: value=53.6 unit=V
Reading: value=4 unit=V
